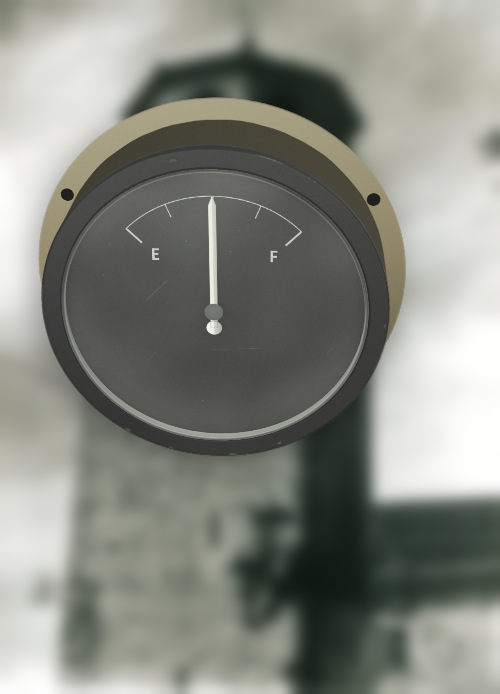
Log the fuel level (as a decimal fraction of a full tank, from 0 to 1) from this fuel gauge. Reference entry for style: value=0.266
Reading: value=0.5
